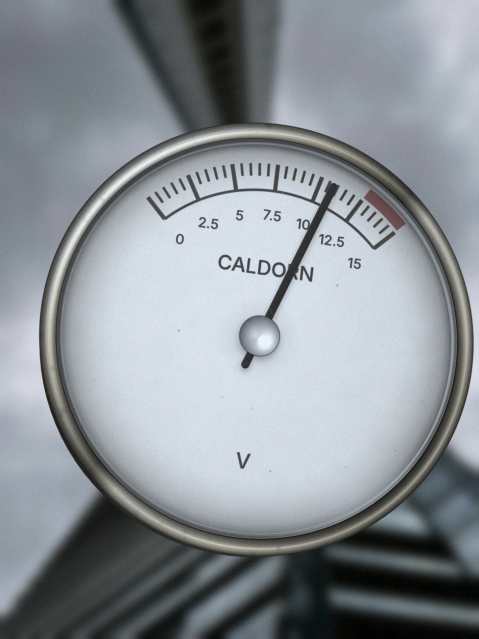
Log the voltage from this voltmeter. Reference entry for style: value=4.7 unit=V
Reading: value=10.75 unit=V
